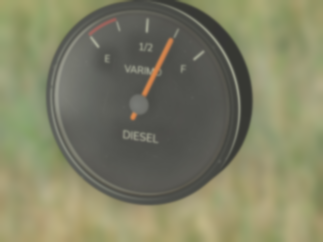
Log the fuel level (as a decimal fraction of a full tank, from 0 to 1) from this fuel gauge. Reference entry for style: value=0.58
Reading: value=0.75
